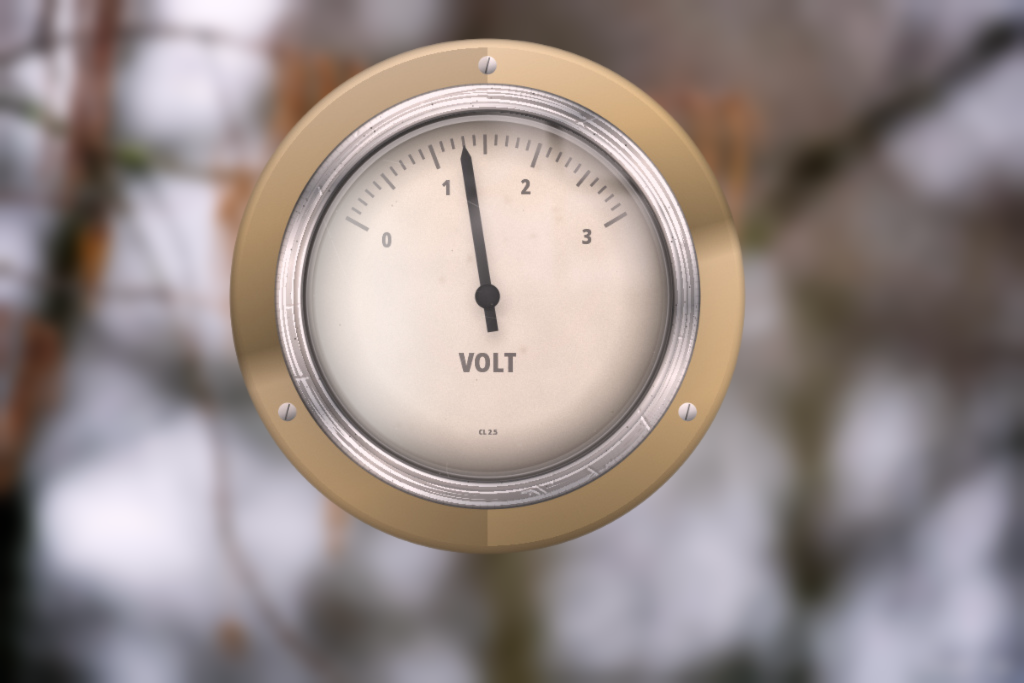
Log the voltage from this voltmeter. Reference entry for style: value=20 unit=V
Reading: value=1.3 unit=V
